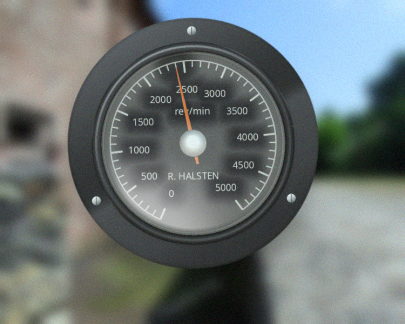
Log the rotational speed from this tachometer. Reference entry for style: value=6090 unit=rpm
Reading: value=2400 unit=rpm
